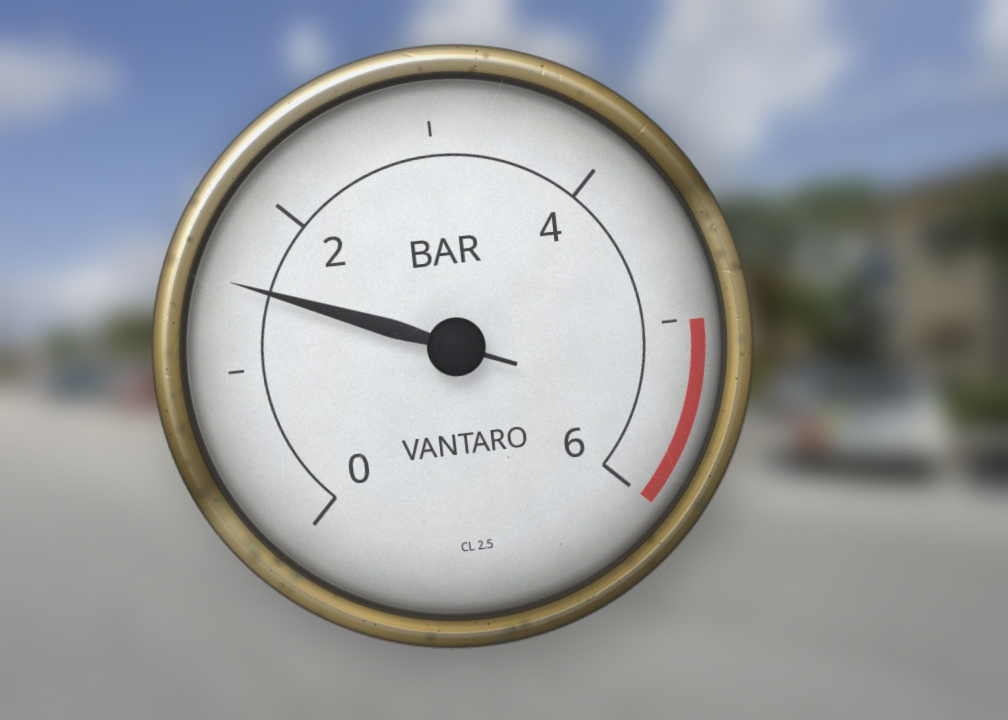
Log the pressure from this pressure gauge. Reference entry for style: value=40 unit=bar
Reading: value=1.5 unit=bar
